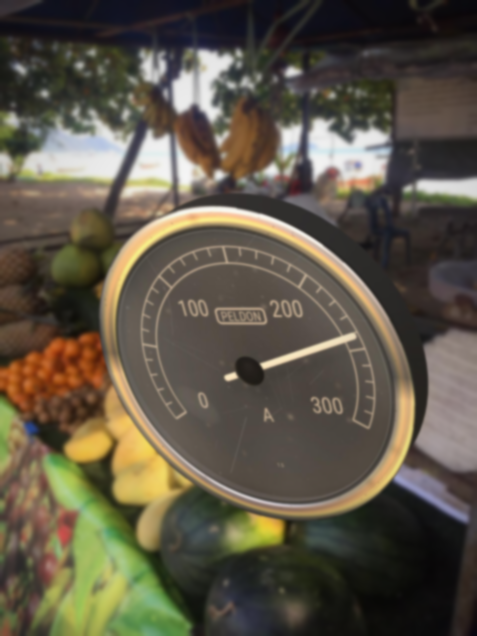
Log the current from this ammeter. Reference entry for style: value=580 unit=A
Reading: value=240 unit=A
